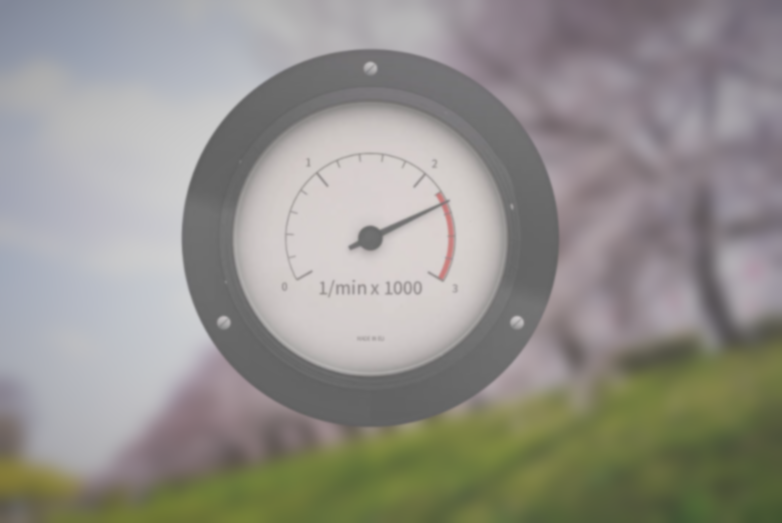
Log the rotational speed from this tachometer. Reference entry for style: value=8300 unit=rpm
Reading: value=2300 unit=rpm
